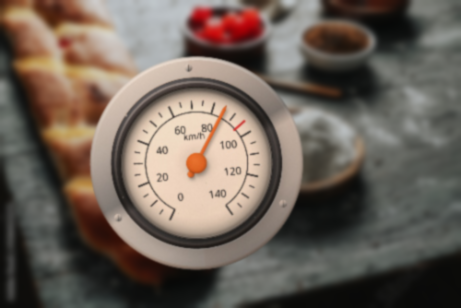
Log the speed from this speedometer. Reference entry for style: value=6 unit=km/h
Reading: value=85 unit=km/h
